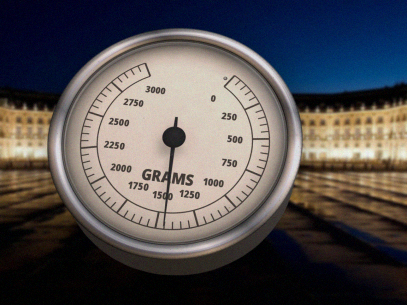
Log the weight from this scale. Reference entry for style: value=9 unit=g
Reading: value=1450 unit=g
